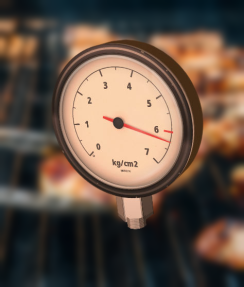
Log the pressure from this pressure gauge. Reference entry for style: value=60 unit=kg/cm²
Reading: value=6.25 unit=kg/cm²
